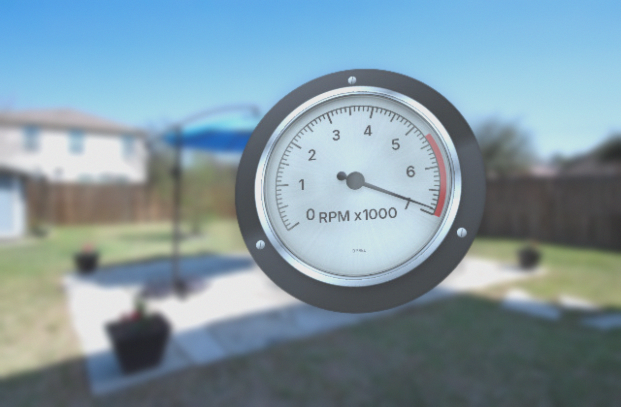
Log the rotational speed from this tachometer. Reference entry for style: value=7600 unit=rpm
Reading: value=6900 unit=rpm
